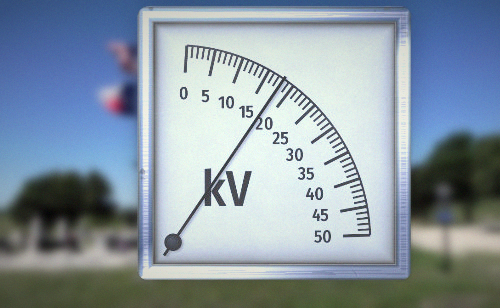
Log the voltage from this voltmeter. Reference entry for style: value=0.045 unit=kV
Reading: value=18 unit=kV
